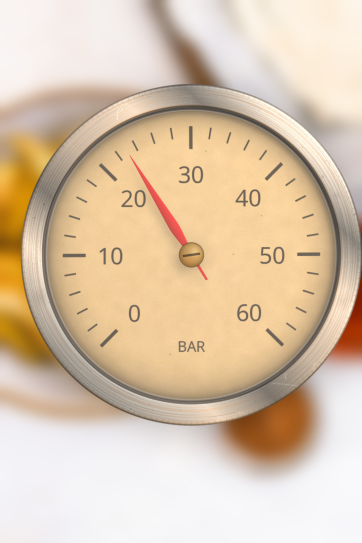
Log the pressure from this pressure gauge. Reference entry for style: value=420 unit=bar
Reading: value=23 unit=bar
